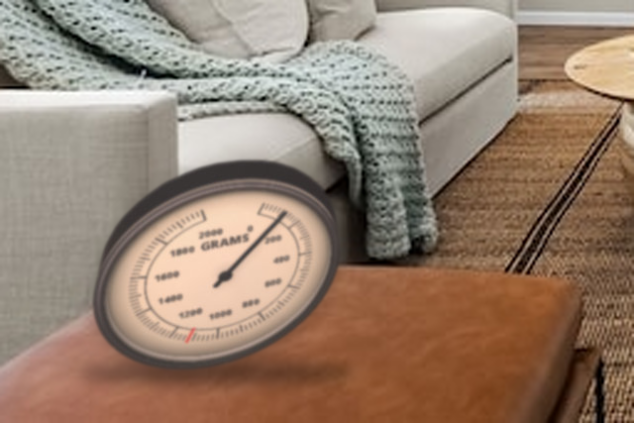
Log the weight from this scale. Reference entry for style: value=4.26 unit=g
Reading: value=100 unit=g
